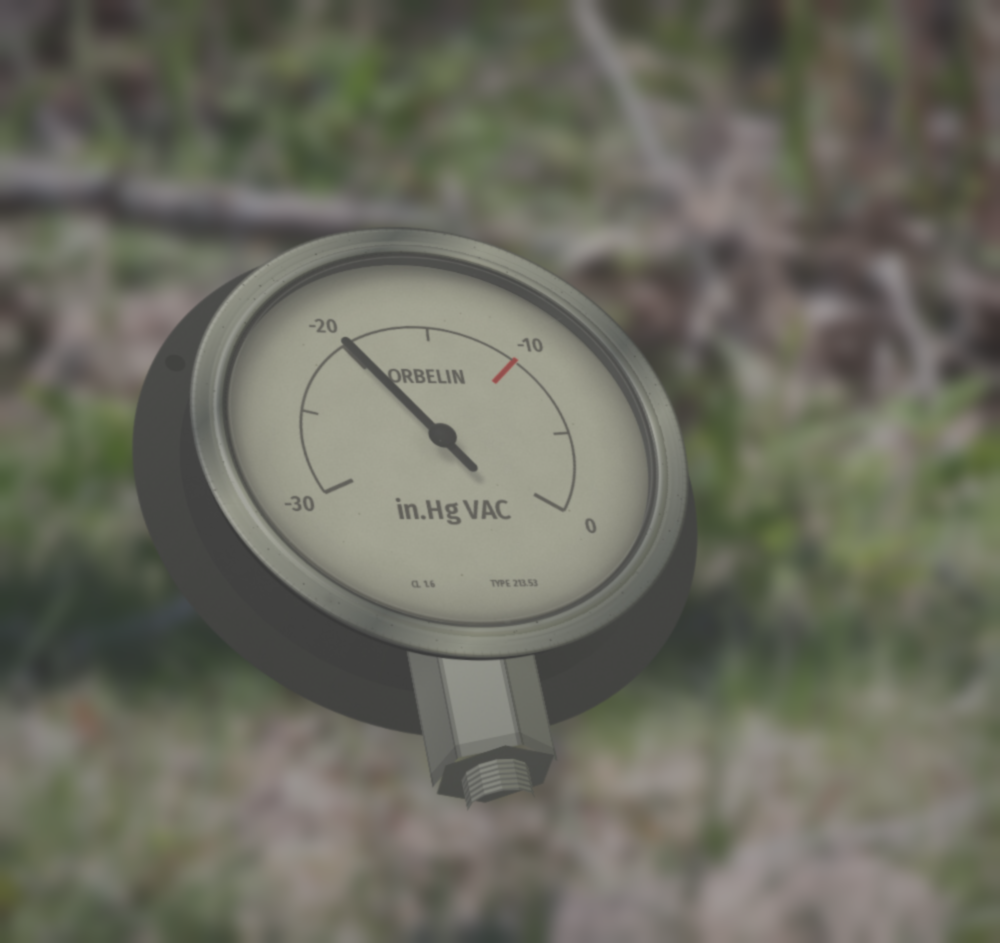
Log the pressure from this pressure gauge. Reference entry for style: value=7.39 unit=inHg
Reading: value=-20 unit=inHg
